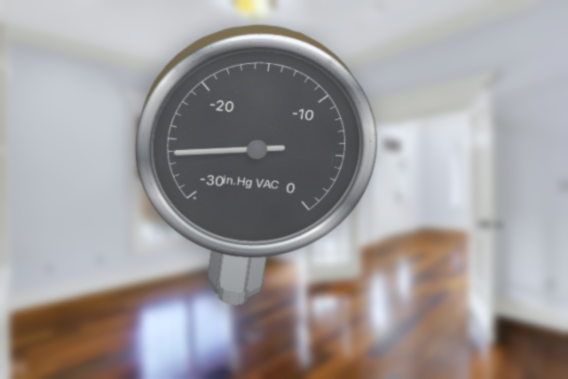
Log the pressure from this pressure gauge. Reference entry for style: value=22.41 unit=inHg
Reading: value=-26 unit=inHg
